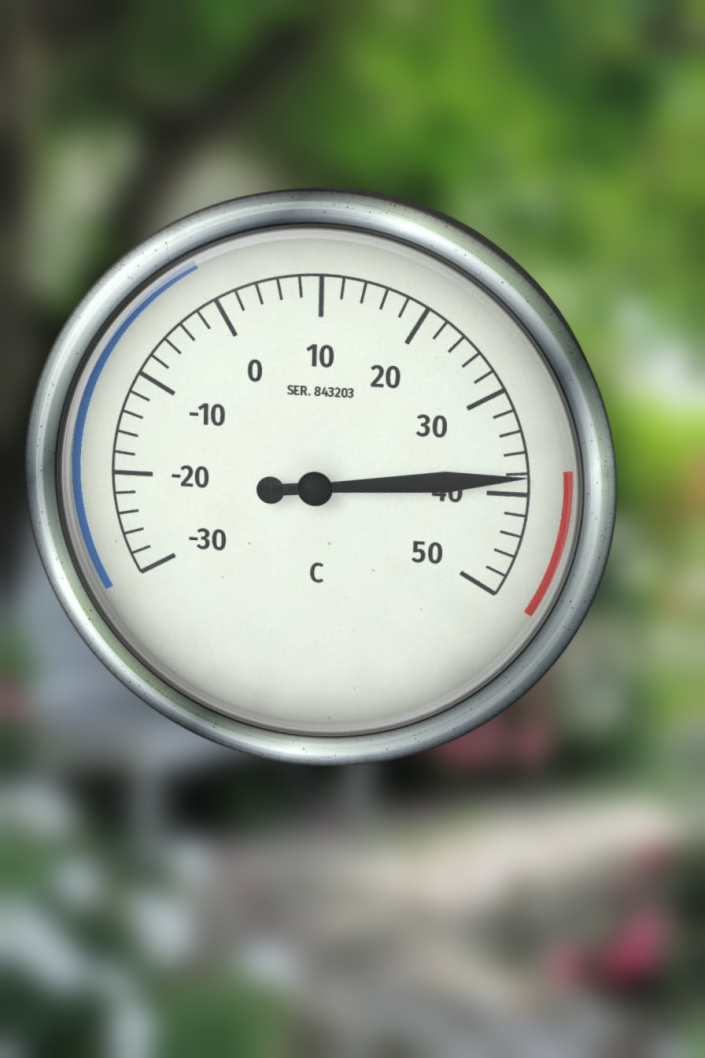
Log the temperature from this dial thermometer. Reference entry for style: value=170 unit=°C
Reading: value=38 unit=°C
